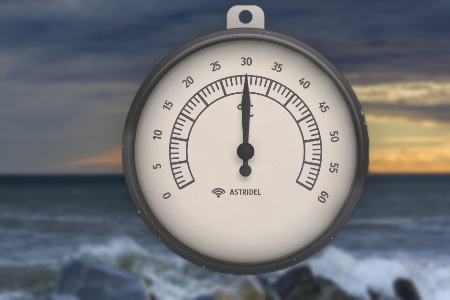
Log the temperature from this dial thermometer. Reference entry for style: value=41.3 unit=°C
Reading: value=30 unit=°C
